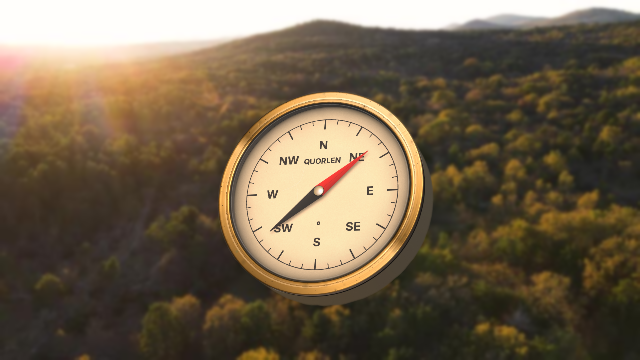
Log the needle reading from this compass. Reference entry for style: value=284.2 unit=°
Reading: value=50 unit=°
